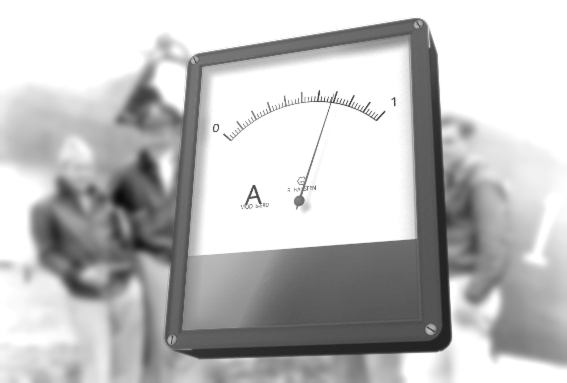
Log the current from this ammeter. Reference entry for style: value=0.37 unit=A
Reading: value=0.7 unit=A
